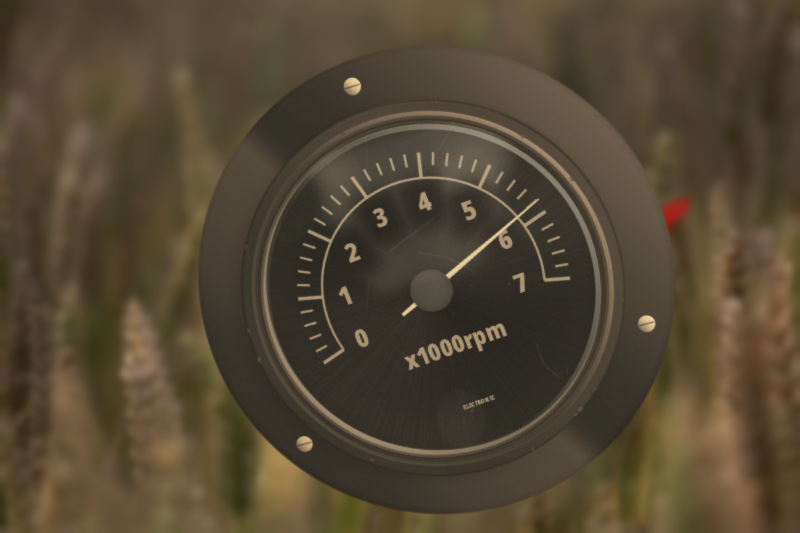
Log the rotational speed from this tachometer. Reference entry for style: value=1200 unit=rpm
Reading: value=5800 unit=rpm
